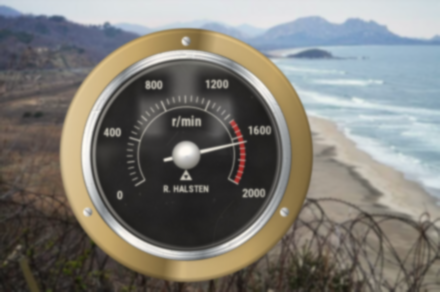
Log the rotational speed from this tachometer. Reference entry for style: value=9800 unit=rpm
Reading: value=1650 unit=rpm
